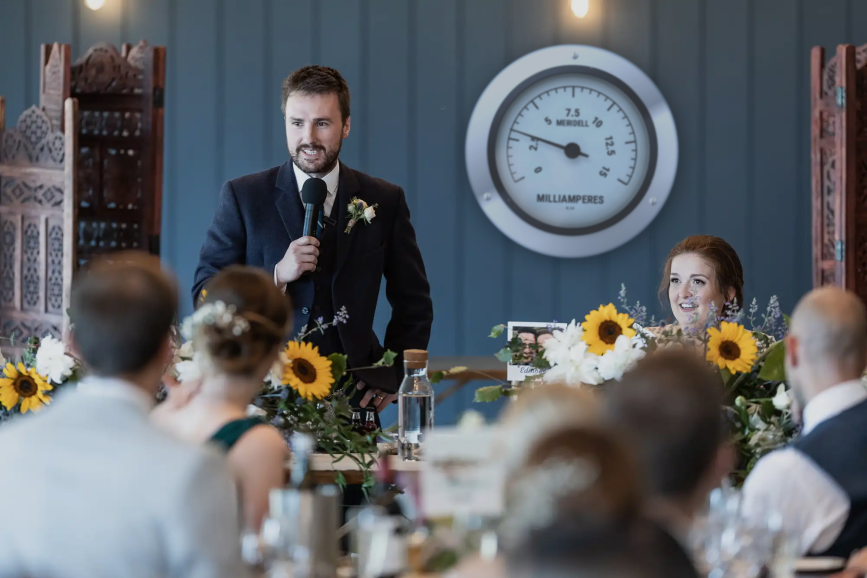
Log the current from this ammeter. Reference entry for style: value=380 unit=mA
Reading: value=3 unit=mA
